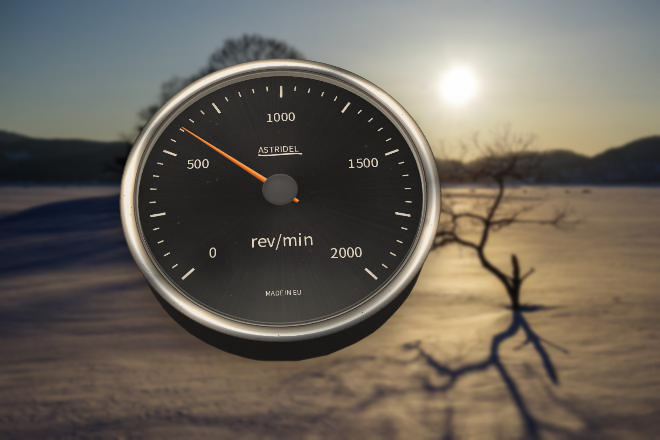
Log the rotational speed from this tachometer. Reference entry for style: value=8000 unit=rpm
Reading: value=600 unit=rpm
